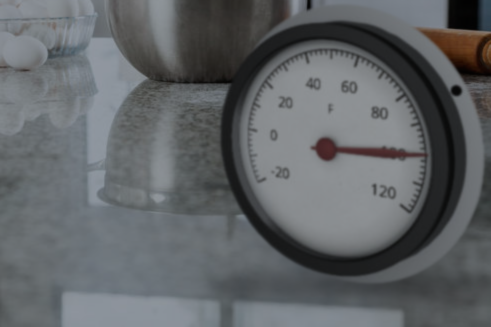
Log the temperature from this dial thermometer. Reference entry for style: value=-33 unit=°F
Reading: value=100 unit=°F
